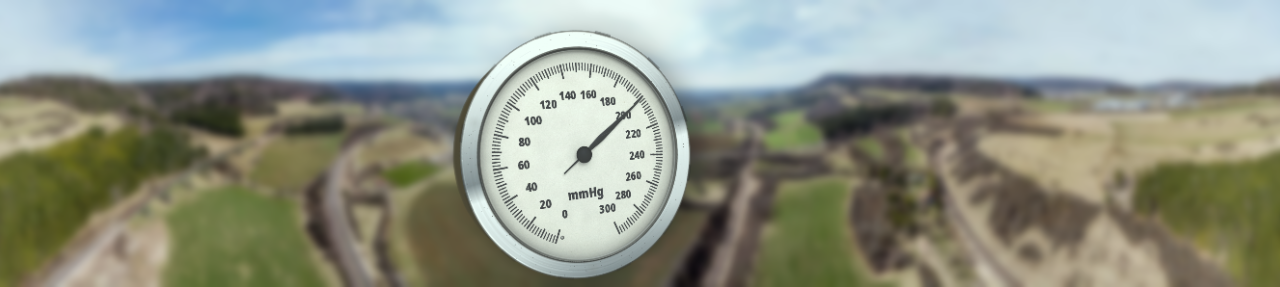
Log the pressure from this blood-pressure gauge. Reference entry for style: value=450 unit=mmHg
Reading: value=200 unit=mmHg
